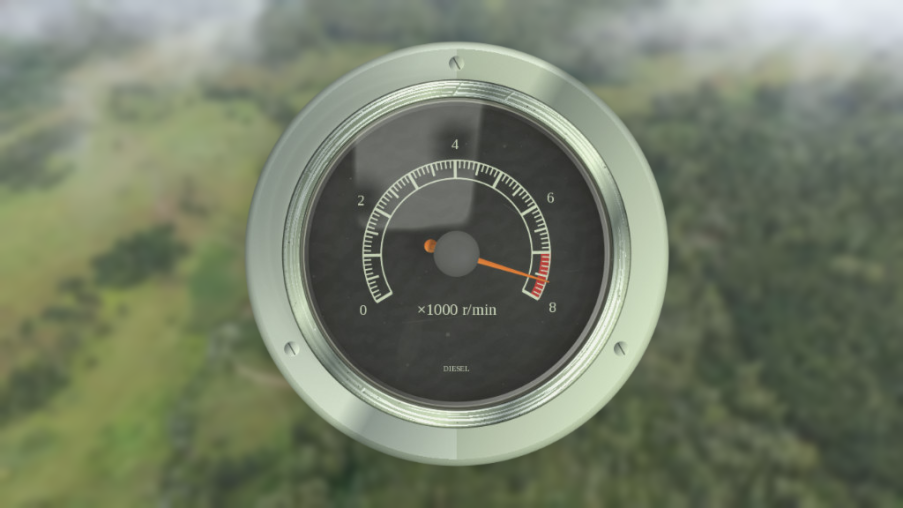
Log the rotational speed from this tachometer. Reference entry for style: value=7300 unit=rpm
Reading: value=7600 unit=rpm
